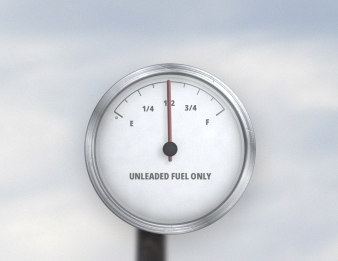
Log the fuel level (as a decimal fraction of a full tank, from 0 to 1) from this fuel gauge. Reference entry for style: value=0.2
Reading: value=0.5
